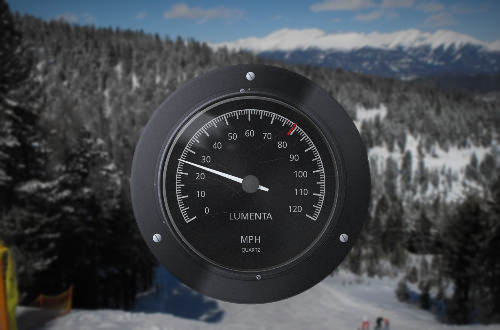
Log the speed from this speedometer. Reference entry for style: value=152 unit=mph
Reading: value=25 unit=mph
